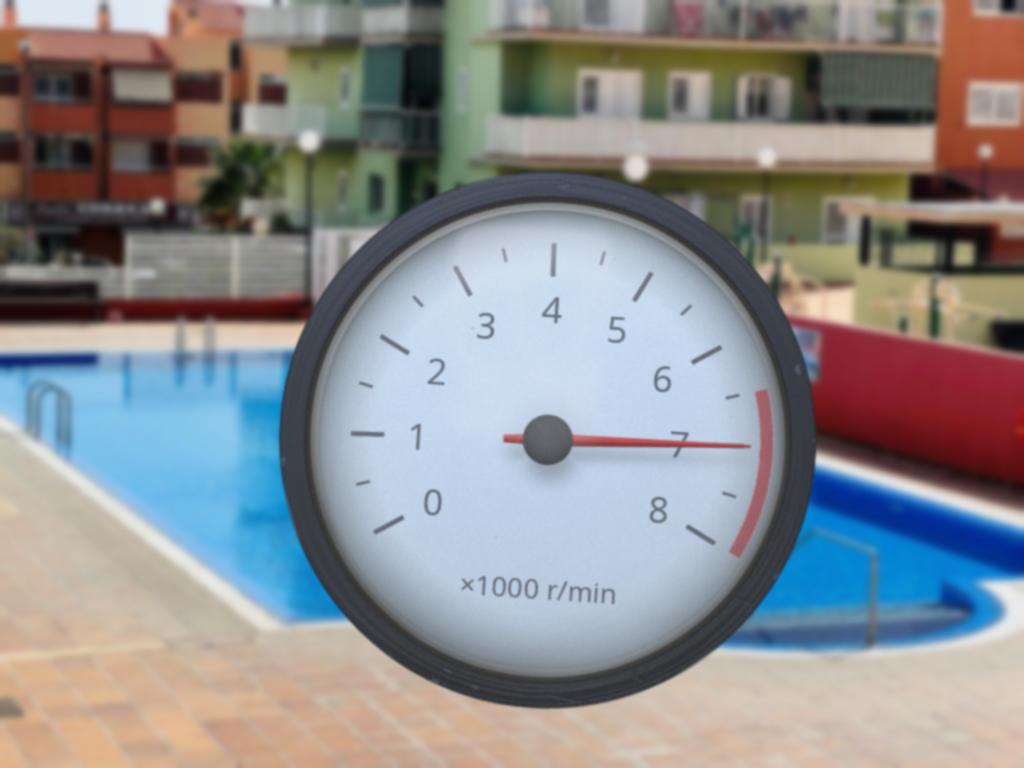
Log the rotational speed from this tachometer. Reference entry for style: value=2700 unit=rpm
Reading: value=7000 unit=rpm
